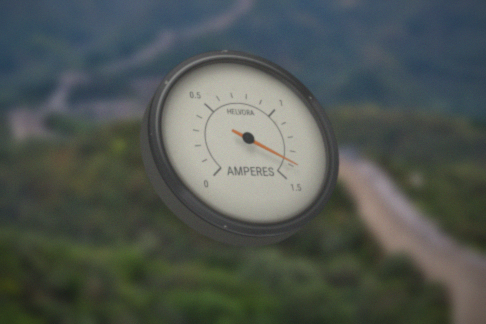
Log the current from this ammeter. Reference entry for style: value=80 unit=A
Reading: value=1.4 unit=A
